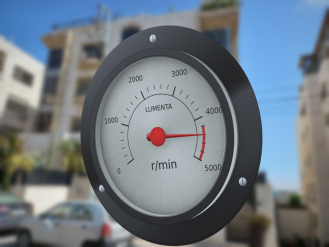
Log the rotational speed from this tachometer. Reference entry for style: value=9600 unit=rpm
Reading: value=4400 unit=rpm
